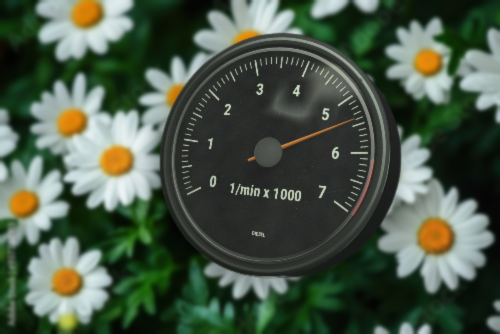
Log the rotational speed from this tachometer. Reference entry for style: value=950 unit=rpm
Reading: value=5400 unit=rpm
